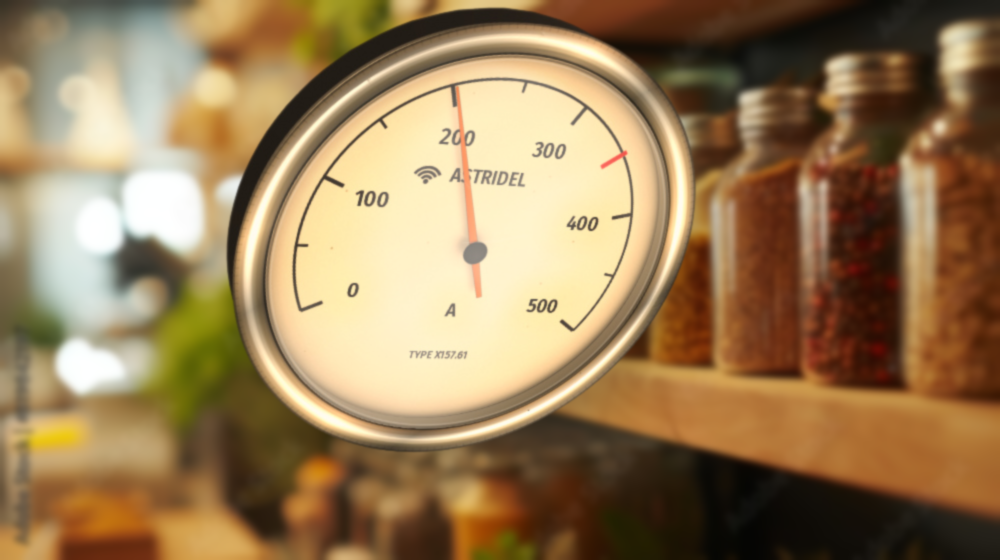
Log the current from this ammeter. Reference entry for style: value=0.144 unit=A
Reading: value=200 unit=A
